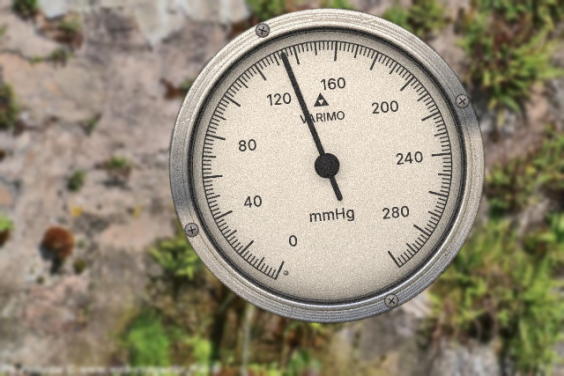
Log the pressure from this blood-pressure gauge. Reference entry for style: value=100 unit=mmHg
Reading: value=134 unit=mmHg
